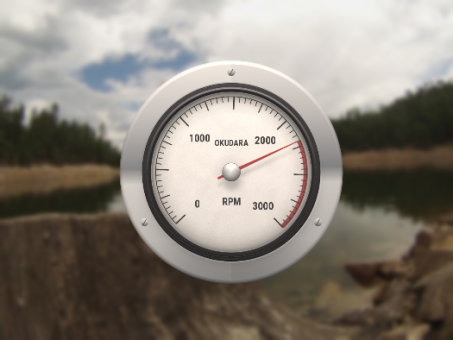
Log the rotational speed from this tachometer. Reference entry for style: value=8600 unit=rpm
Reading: value=2200 unit=rpm
